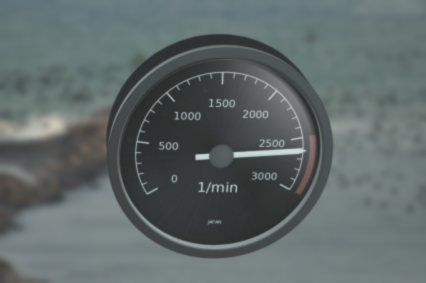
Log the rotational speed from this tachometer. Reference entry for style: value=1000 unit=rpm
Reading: value=2600 unit=rpm
